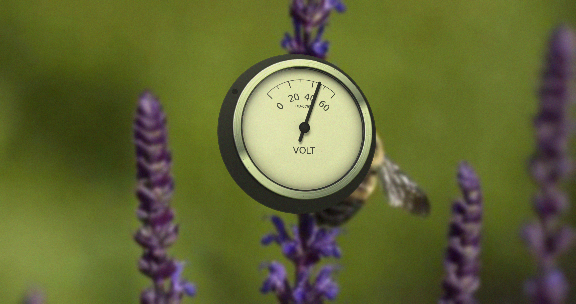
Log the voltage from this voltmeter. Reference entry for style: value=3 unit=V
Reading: value=45 unit=V
